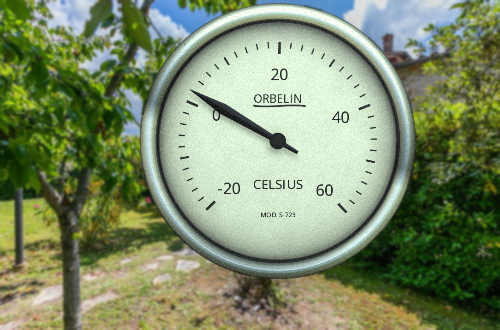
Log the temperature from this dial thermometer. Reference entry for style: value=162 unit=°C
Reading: value=2 unit=°C
